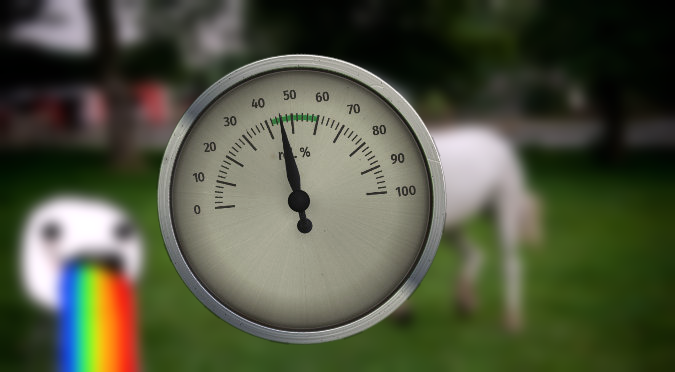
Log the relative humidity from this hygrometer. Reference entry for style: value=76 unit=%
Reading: value=46 unit=%
